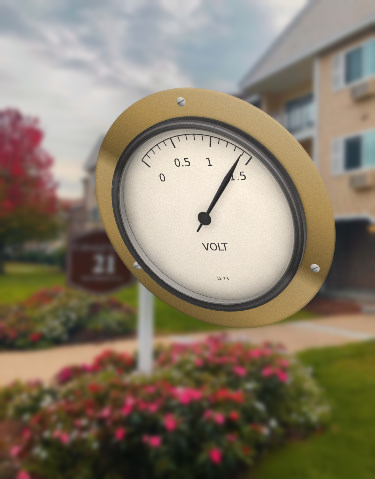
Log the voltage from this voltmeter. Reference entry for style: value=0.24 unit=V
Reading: value=1.4 unit=V
